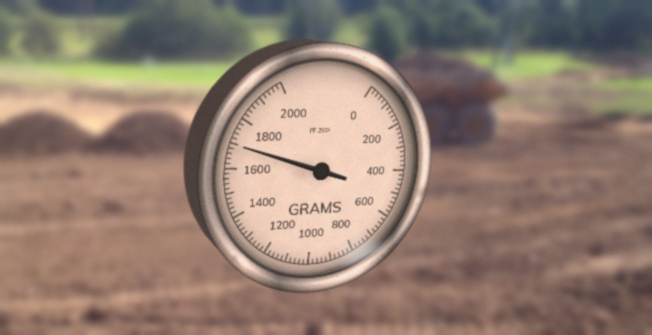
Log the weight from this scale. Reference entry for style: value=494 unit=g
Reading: value=1700 unit=g
